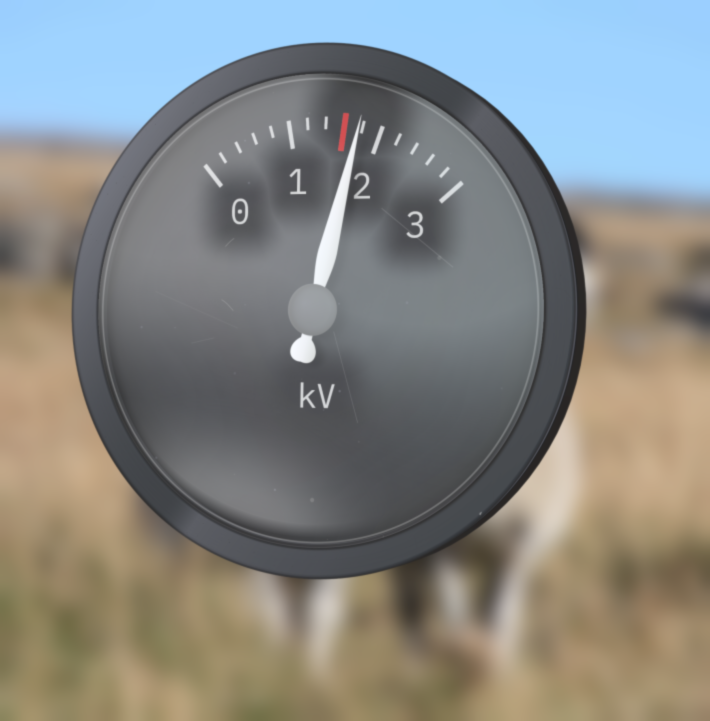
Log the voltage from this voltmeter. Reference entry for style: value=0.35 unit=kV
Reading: value=1.8 unit=kV
